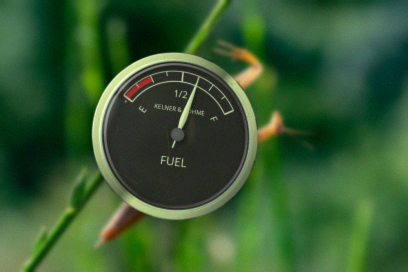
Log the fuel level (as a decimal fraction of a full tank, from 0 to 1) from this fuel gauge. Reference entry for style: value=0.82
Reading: value=0.625
